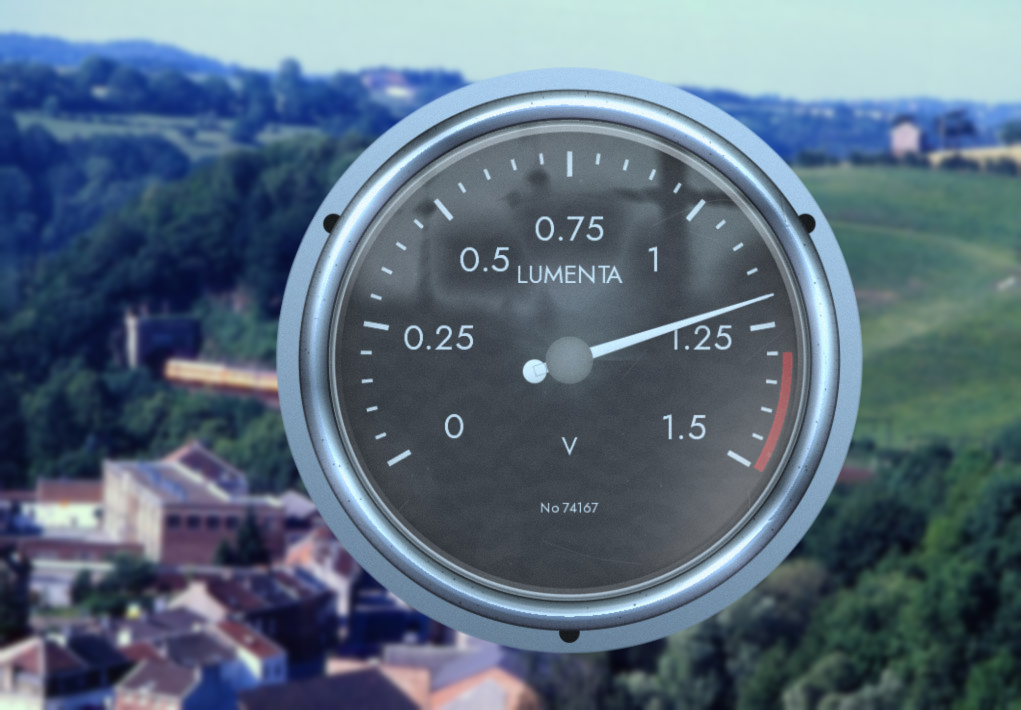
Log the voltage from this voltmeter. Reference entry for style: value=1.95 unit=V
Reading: value=1.2 unit=V
